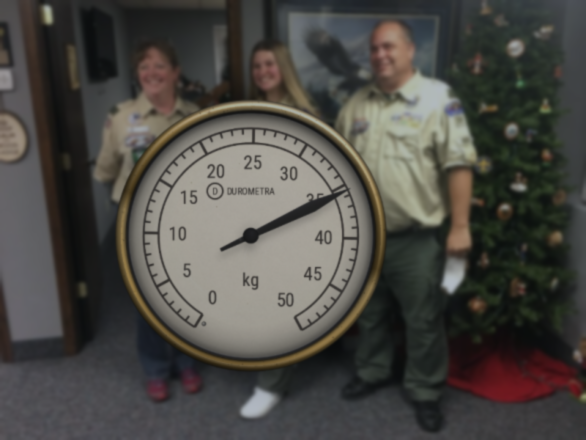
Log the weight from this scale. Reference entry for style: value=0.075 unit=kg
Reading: value=35.5 unit=kg
